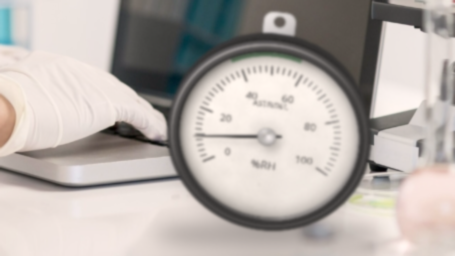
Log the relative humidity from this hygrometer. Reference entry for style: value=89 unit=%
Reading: value=10 unit=%
